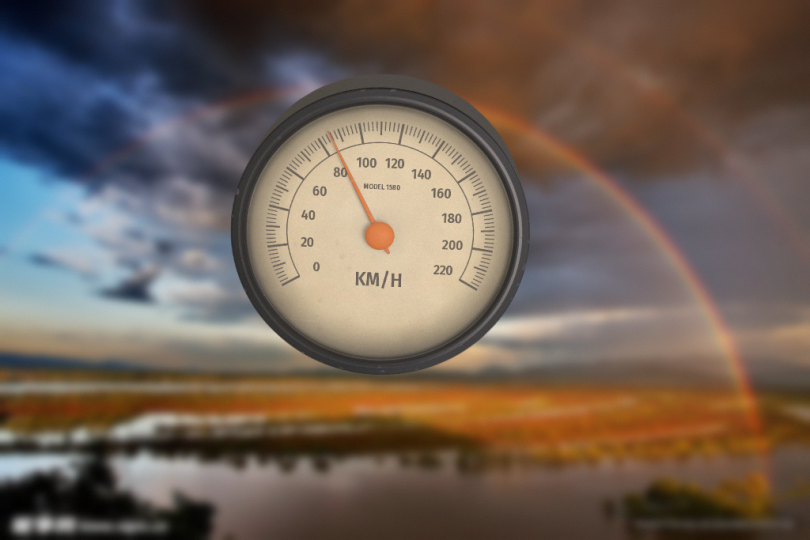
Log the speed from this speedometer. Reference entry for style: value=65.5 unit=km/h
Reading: value=86 unit=km/h
